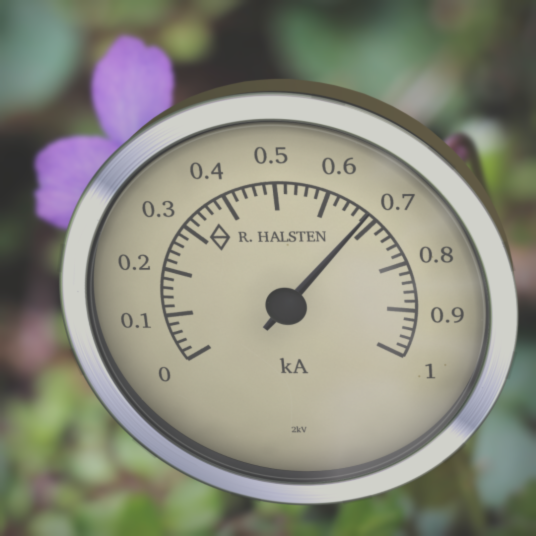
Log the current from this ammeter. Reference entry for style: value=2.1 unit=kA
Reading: value=0.68 unit=kA
